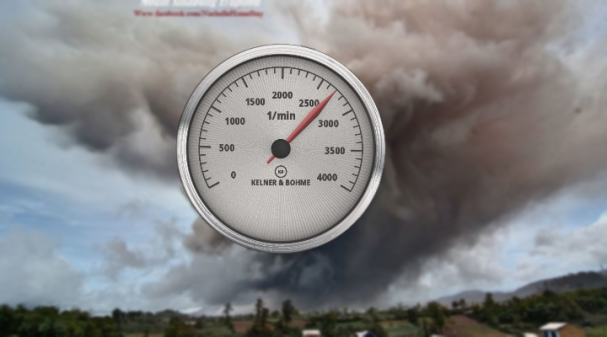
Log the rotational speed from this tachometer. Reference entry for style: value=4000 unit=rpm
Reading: value=2700 unit=rpm
